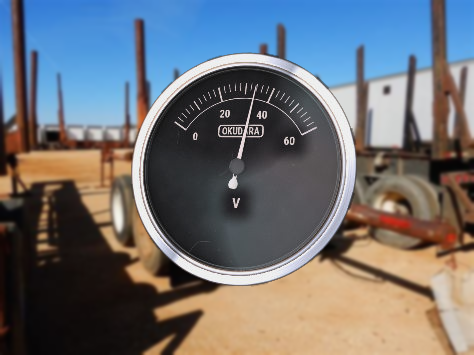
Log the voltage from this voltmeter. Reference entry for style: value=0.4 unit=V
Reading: value=34 unit=V
